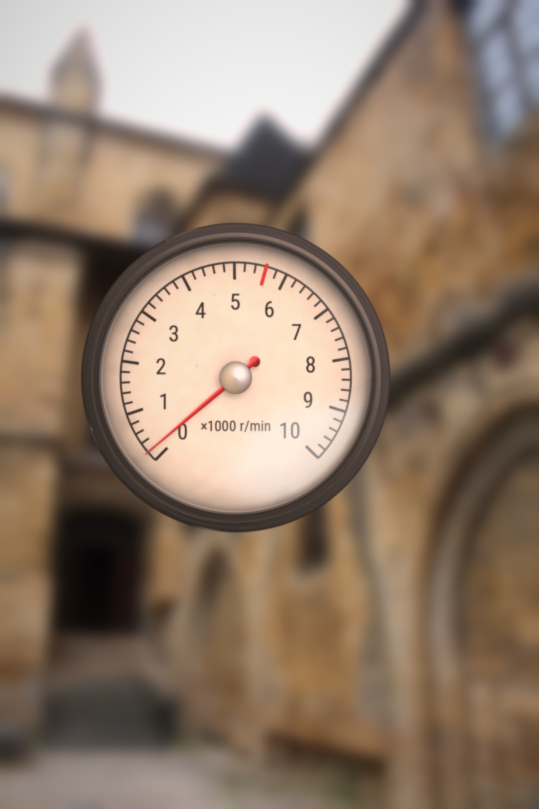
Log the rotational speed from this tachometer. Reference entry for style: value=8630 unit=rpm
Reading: value=200 unit=rpm
